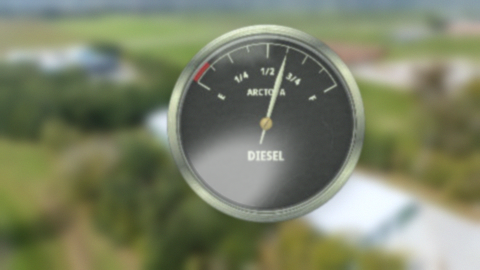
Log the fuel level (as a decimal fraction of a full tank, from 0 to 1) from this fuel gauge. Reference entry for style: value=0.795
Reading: value=0.625
